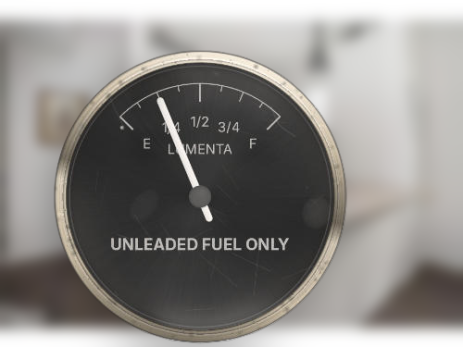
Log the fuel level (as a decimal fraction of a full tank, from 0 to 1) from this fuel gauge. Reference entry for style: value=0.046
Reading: value=0.25
